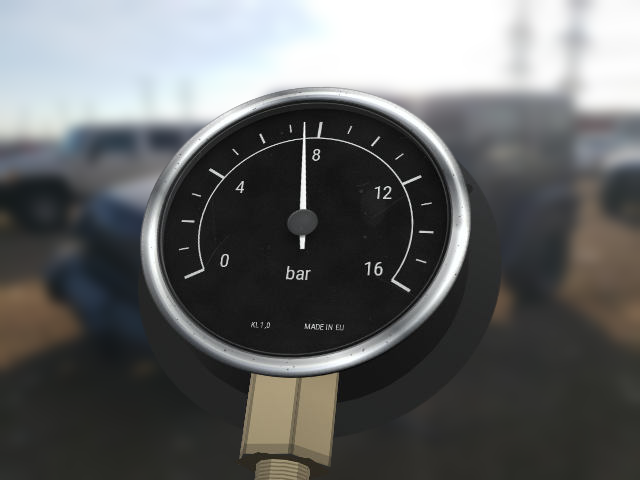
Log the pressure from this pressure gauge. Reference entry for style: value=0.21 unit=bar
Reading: value=7.5 unit=bar
